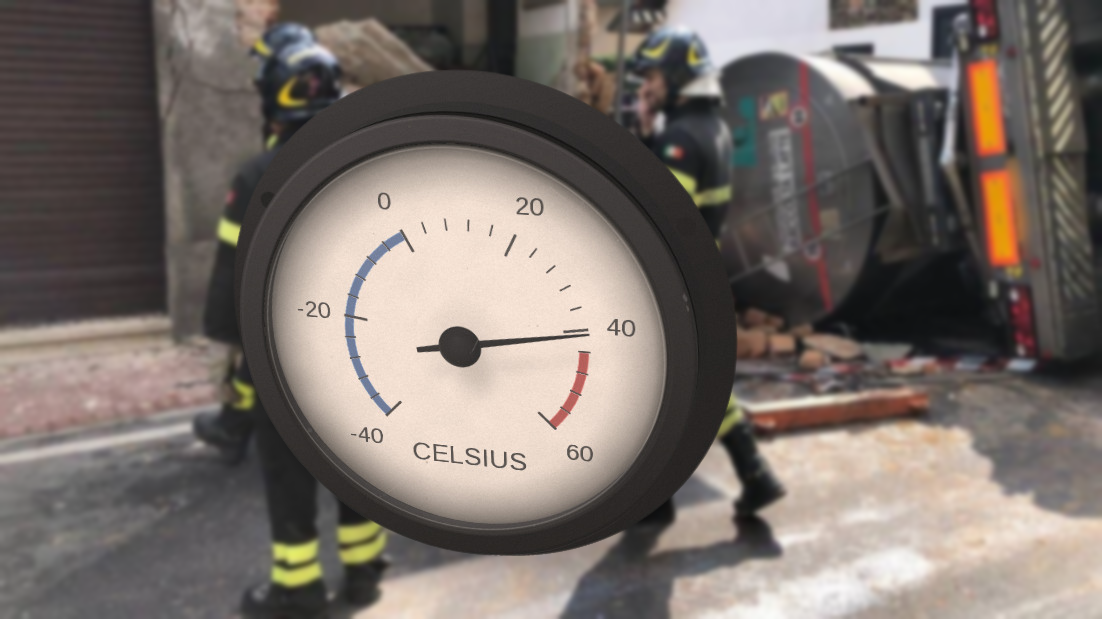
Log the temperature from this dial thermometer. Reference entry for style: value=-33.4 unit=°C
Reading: value=40 unit=°C
